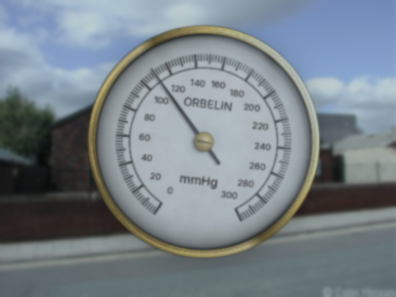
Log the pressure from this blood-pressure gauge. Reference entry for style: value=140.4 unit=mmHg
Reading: value=110 unit=mmHg
